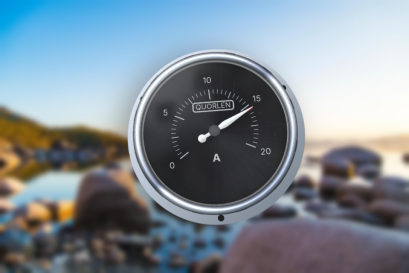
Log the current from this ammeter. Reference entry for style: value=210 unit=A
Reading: value=15.5 unit=A
